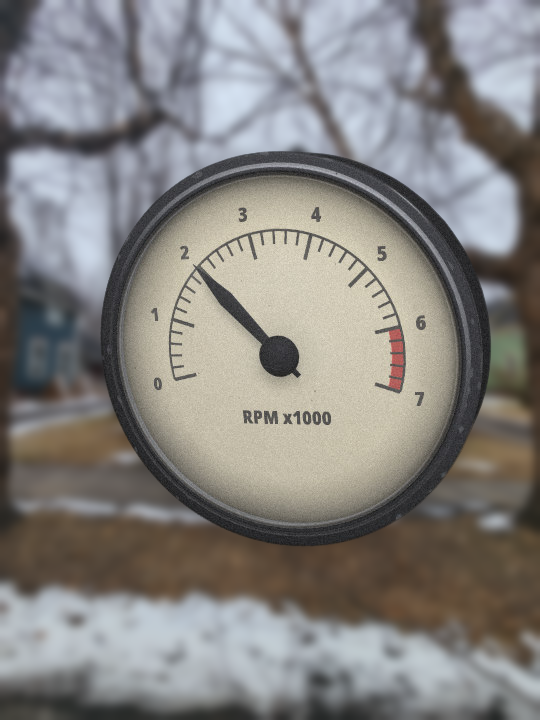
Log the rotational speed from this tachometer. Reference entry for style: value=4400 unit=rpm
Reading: value=2000 unit=rpm
